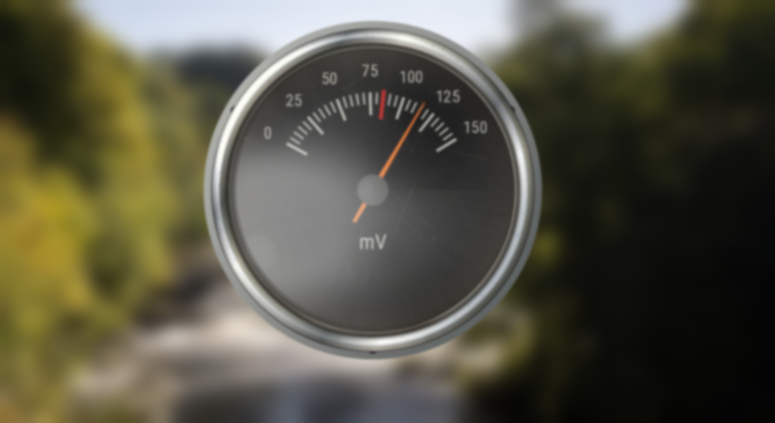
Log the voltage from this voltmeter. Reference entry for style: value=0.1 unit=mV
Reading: value=115 unit=mV
